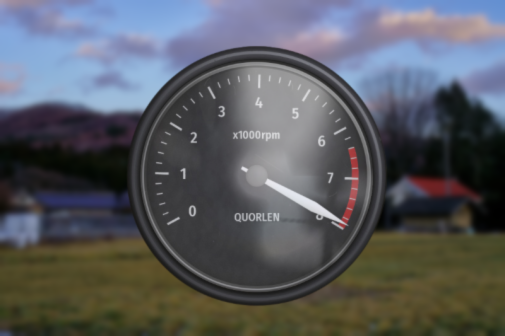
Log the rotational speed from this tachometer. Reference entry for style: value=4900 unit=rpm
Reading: value=7900 unit=rpm
